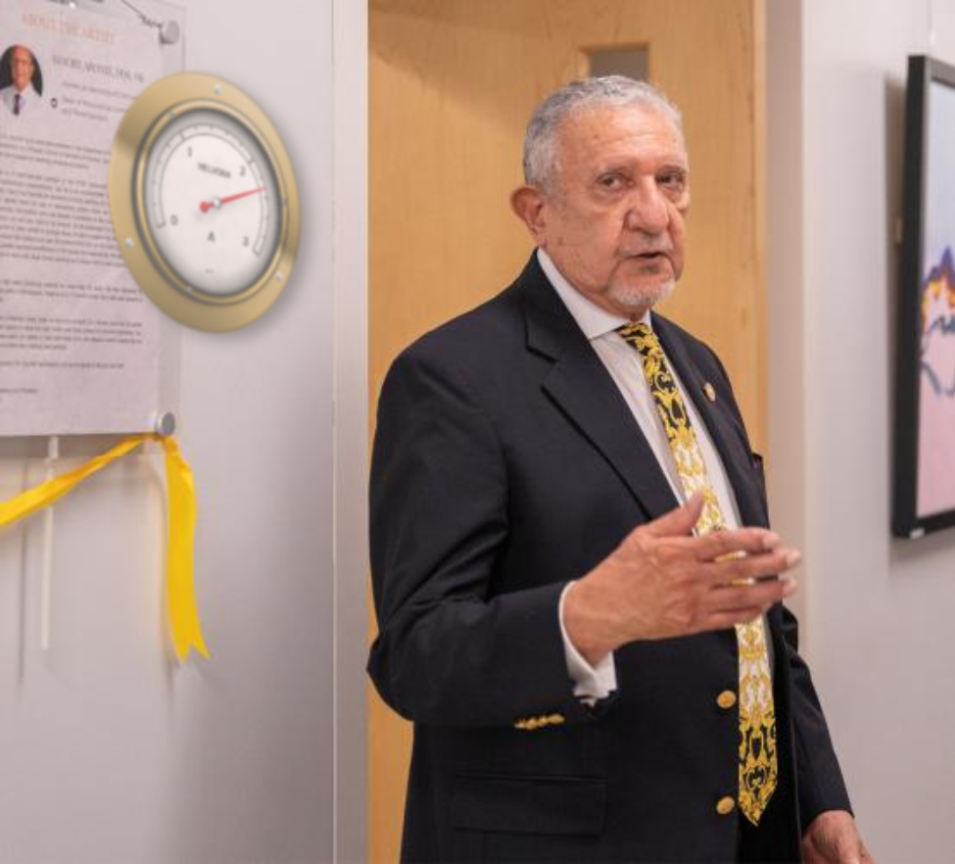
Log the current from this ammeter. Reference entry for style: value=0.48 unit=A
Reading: value=2.3 unit=A
